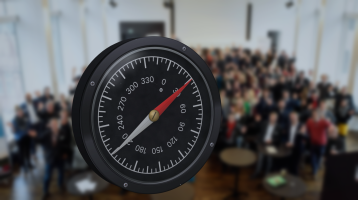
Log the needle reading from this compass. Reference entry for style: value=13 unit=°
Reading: value=30 unit=°
